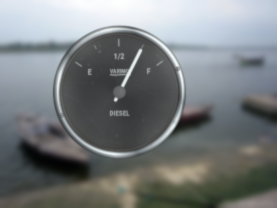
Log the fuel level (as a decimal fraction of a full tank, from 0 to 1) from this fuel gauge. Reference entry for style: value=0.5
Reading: value=0.75
